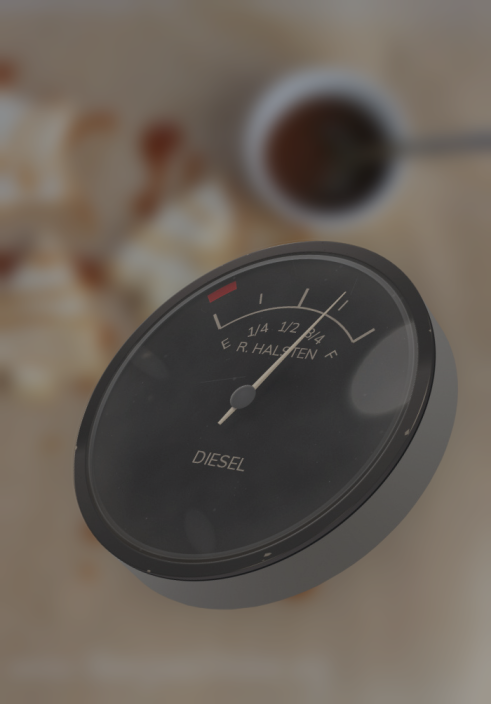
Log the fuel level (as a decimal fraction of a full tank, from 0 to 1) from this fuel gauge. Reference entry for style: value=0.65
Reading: value=0.75
